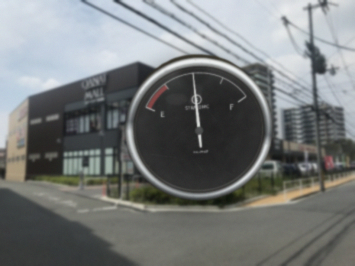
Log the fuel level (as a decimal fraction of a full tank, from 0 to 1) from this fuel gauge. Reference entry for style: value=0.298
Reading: value=0.5
